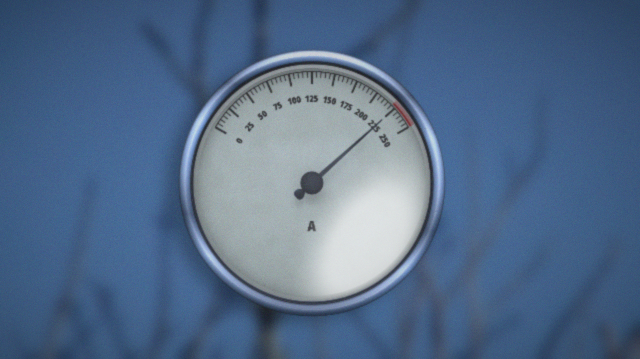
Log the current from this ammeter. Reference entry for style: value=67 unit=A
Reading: value=225 unit=A
